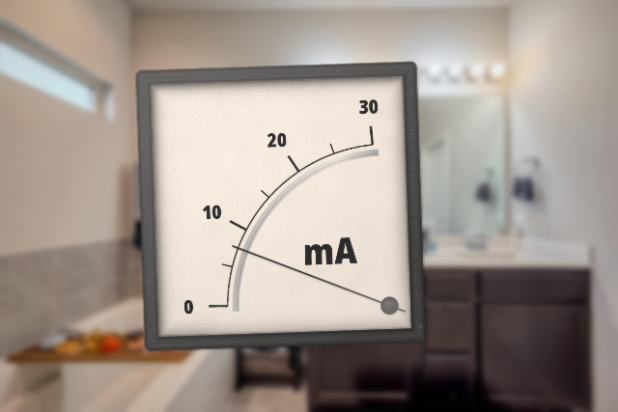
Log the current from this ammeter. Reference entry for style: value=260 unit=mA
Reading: value=7.5 unit=mA
